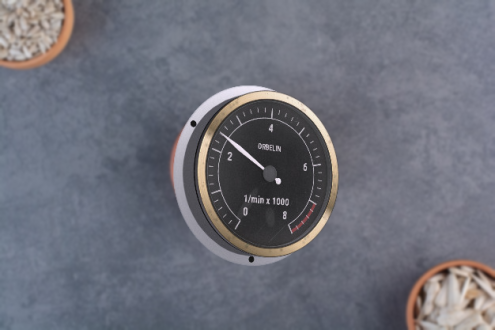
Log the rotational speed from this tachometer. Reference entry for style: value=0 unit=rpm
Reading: value=2400 unit=rpm
